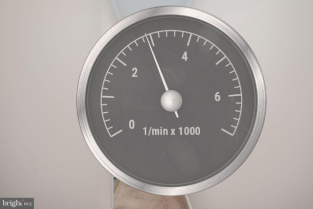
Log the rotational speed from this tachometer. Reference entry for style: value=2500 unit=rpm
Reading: value=2900 unit=rpm
